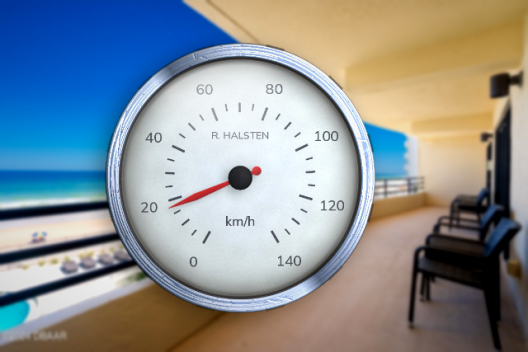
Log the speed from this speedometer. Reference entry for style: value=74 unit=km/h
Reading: value=17.5 unit=km/h
